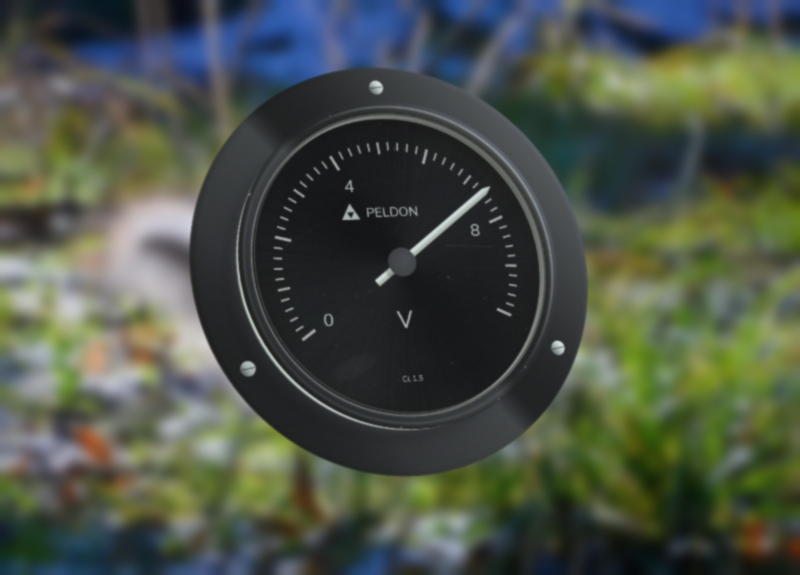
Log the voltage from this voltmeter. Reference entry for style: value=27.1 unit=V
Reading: value=7.4 unit=V
